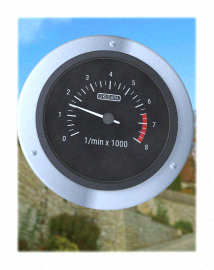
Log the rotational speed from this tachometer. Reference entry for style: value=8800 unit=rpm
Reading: value=1500 unit=rpm
